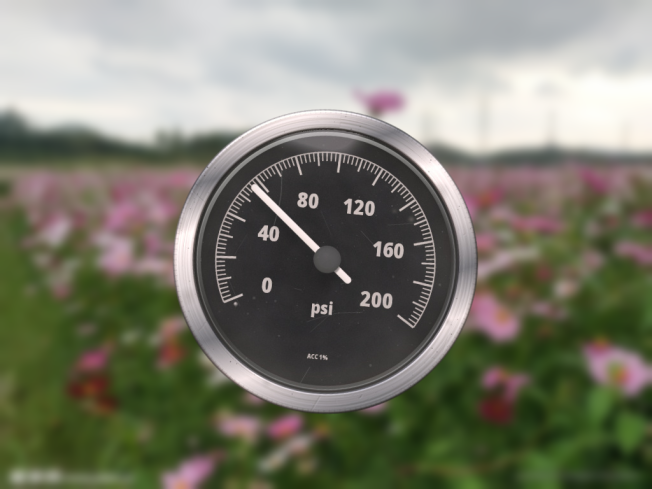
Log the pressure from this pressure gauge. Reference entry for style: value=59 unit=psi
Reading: value=56 unit=psi
